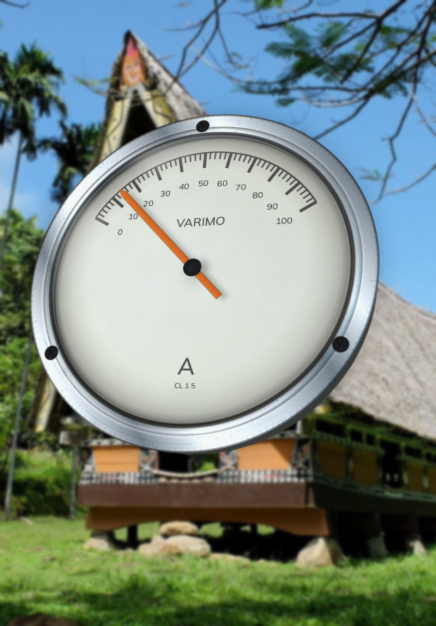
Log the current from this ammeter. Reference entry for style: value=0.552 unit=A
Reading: value=14 unit=A
